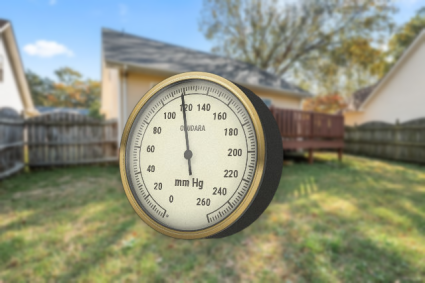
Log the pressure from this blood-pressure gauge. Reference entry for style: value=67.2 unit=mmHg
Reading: value=120 unit=mmHg
